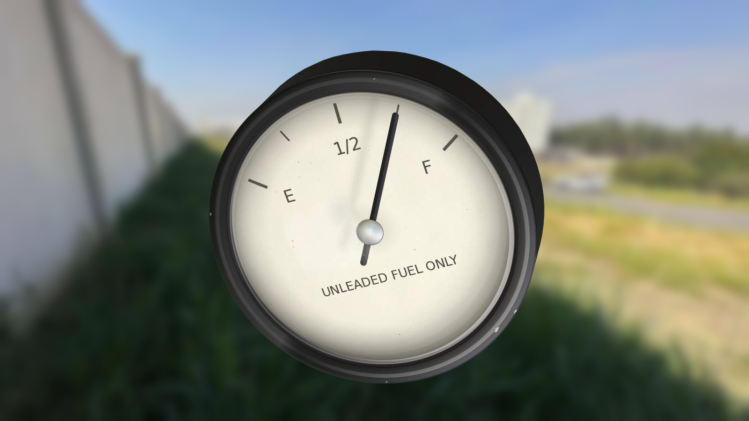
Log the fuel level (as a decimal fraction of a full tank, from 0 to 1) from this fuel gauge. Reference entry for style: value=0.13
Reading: value=0.75
